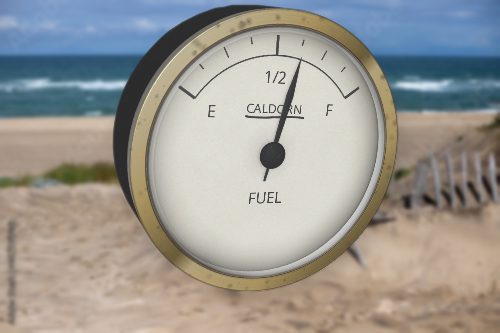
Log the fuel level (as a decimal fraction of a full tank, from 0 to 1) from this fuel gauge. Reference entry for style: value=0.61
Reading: value=0.625
